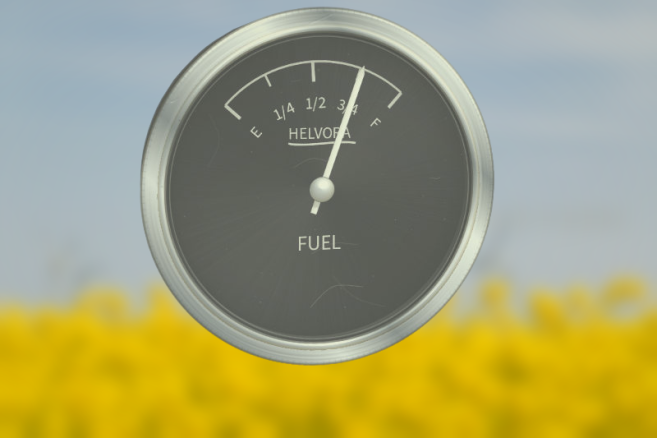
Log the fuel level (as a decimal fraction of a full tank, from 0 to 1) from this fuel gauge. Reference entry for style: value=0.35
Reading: value=0.75
